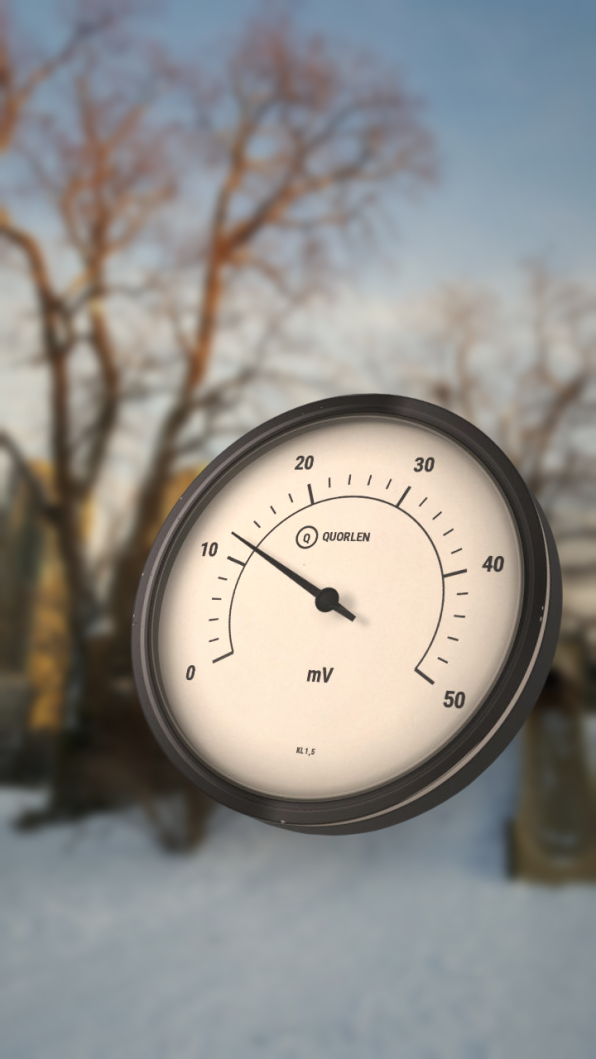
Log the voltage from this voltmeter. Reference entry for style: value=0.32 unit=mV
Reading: value=12 unit=mV
